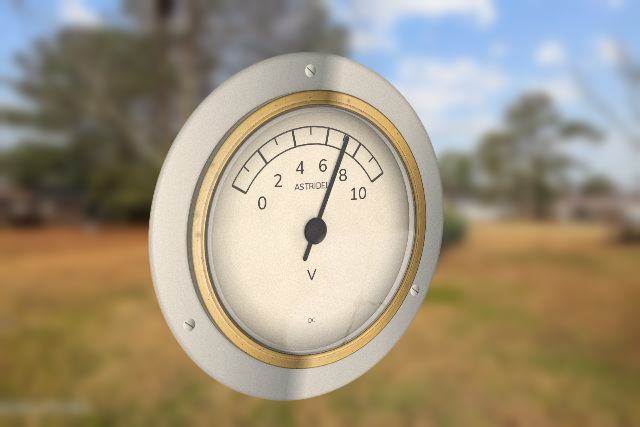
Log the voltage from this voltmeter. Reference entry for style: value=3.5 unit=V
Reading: value=7 unit=V
